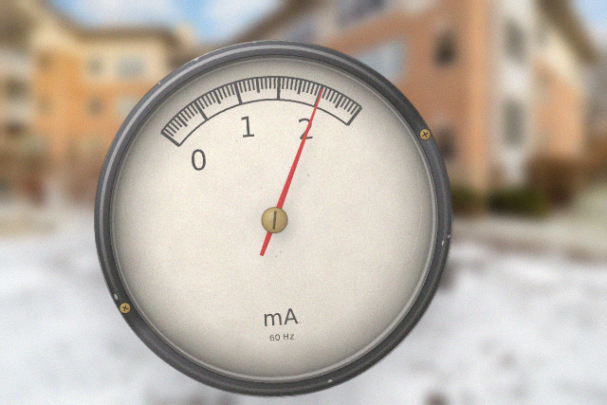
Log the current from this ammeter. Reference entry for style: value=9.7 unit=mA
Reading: value=2 unit=mA
